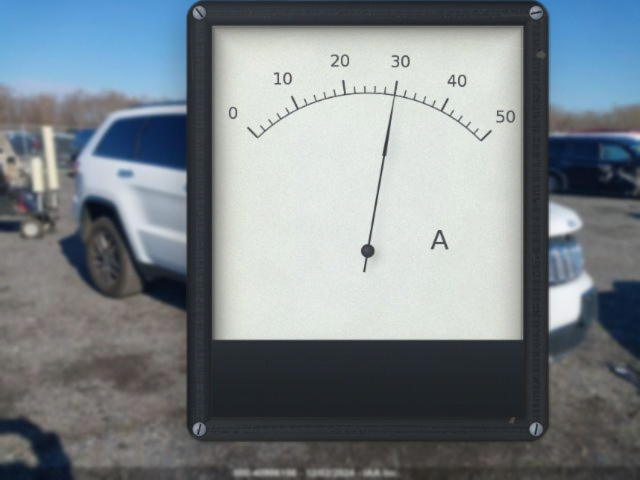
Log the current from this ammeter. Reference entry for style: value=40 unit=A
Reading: value=30 unit=A
